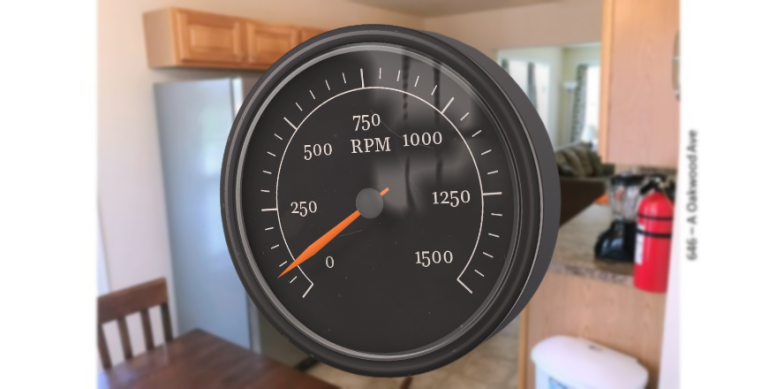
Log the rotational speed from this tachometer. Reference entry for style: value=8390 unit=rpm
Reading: value=75 unit=rpm
